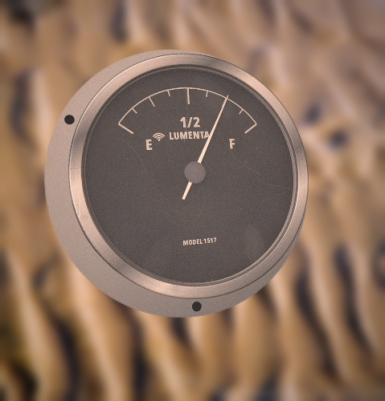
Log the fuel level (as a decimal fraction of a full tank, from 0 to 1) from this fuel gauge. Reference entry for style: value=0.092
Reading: value=0.75
